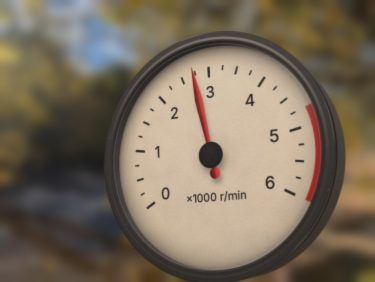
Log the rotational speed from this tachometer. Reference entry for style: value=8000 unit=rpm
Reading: value=2750 unit=rpm
